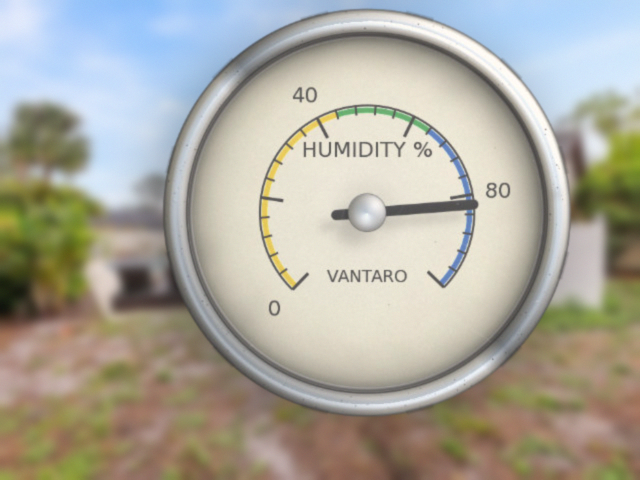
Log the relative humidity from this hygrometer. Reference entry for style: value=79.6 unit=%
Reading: value=82 unit=%
